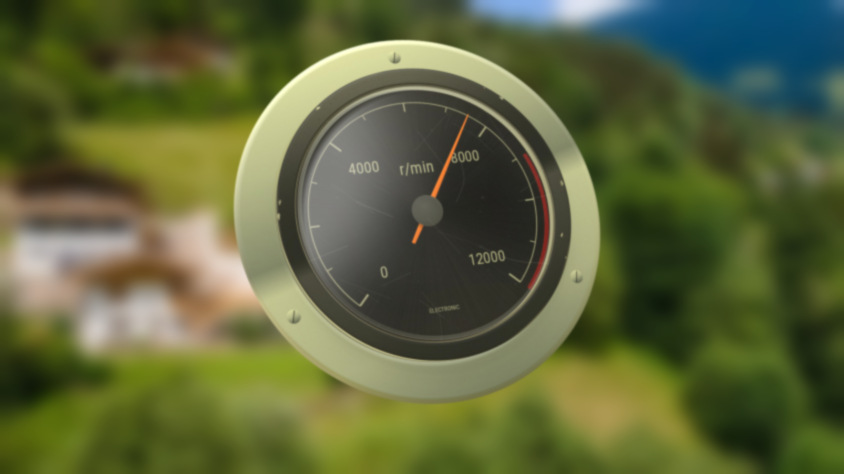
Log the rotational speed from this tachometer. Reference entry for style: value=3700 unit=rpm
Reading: value=7500 unit=rpm
